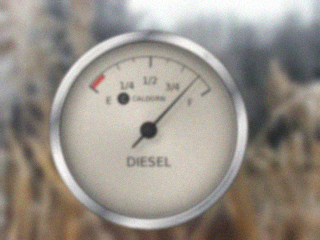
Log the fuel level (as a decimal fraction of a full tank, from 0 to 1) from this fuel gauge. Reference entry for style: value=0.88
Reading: value=0.875
